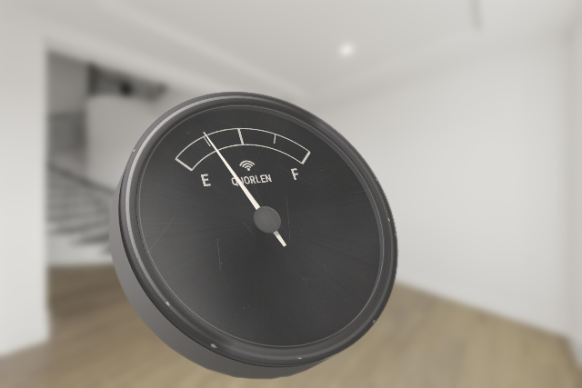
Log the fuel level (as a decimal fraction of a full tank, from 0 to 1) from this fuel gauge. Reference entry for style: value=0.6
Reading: value=0.25
